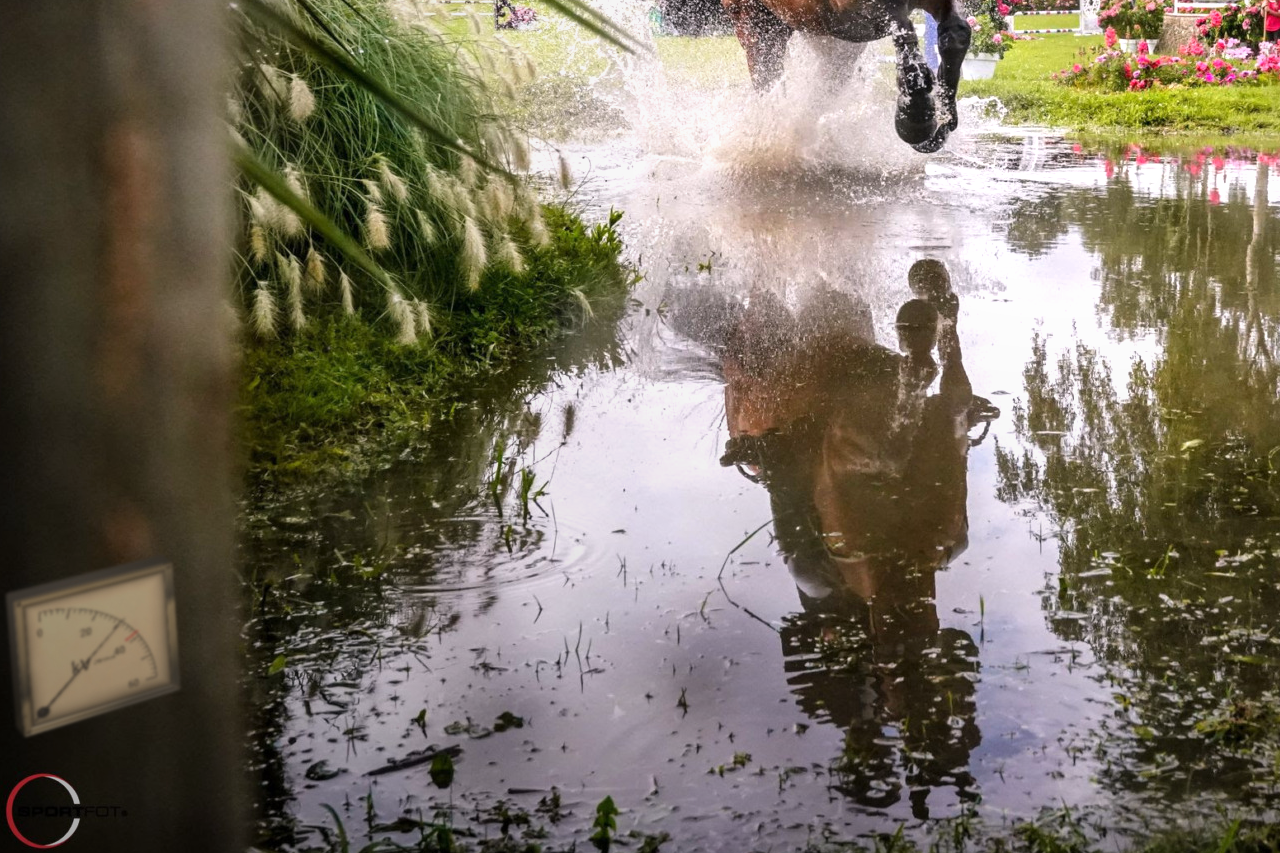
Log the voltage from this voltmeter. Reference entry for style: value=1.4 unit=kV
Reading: value=30 unit=kV
